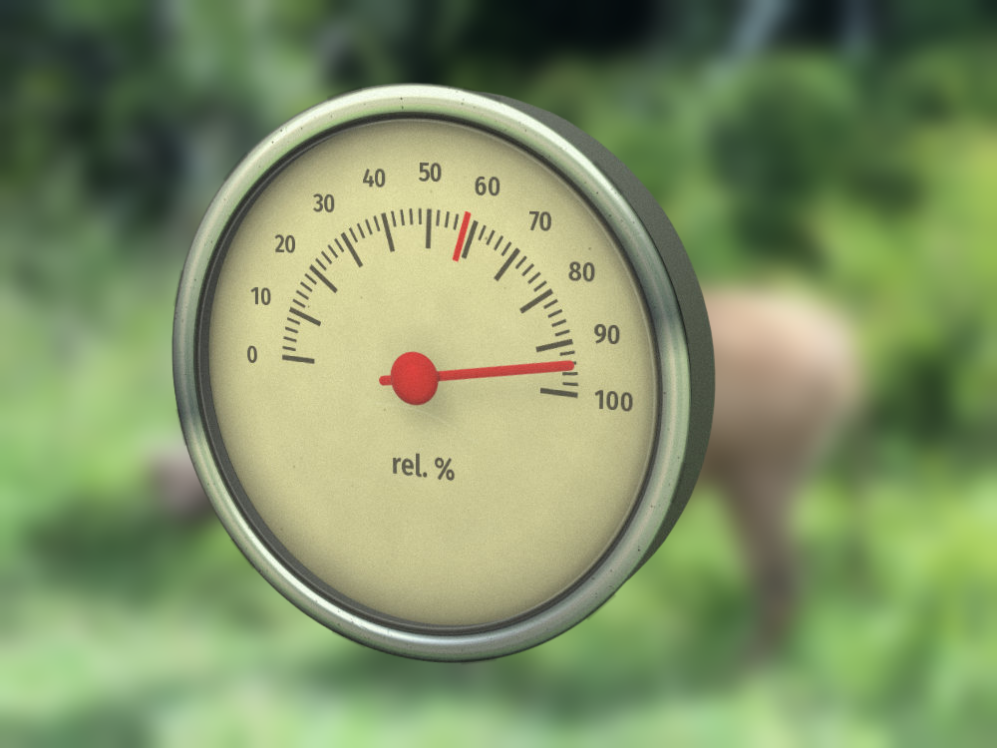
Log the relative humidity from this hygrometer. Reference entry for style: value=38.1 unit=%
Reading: value=94 unit=%
